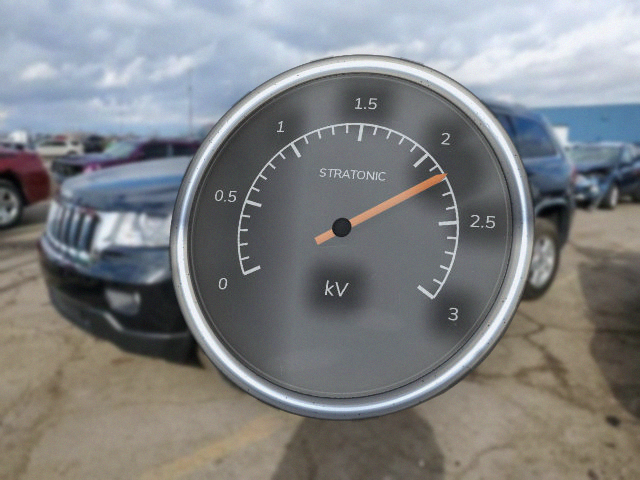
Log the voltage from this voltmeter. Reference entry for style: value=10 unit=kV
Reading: value=2.2 unit=kV
